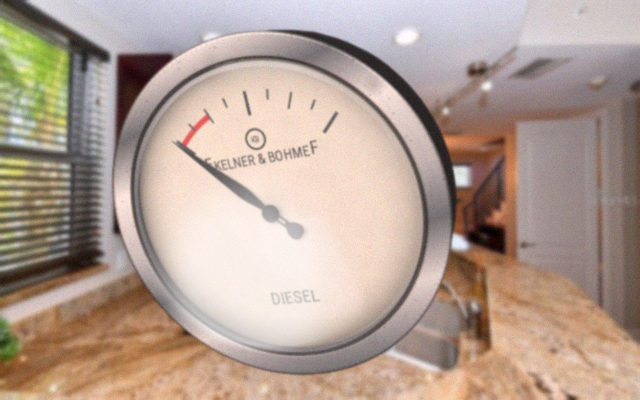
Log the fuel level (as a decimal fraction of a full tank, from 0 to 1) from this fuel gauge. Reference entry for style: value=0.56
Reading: value=0
